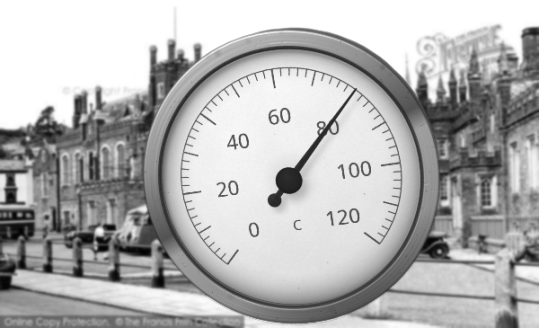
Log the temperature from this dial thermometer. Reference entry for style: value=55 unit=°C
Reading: value=80 unit=°C
